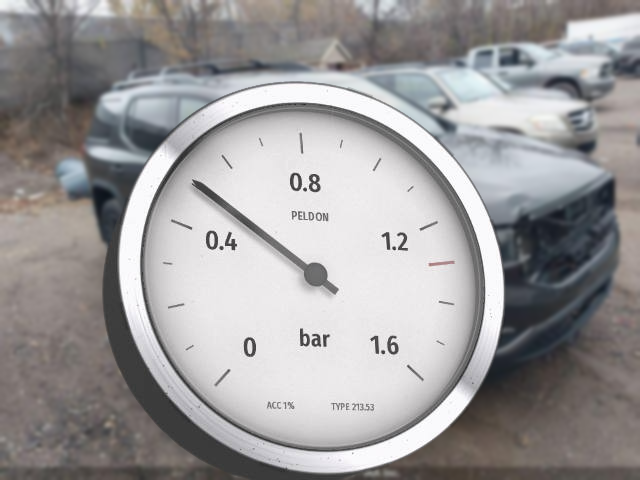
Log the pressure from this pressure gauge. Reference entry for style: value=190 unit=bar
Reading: value=0.5 unit=bar
